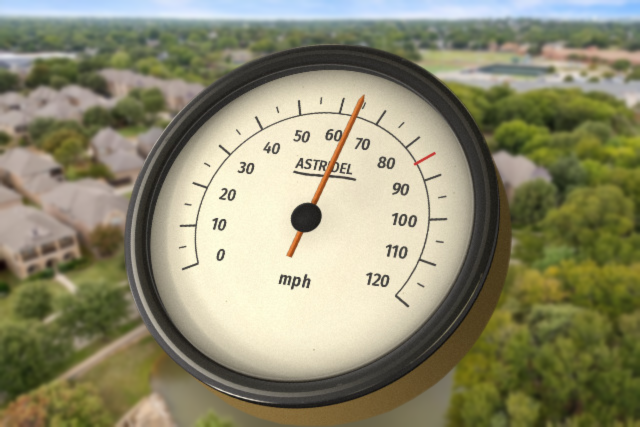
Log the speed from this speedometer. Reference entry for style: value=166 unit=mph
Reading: value=65 unit=mph
